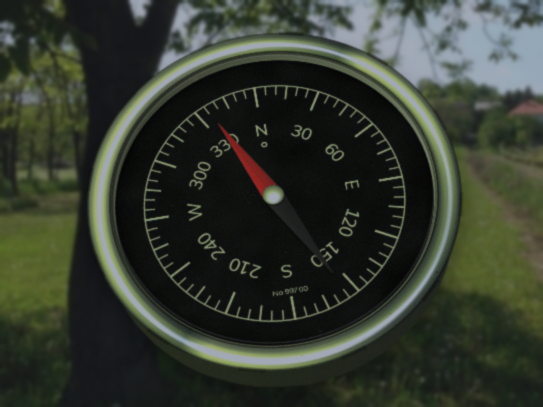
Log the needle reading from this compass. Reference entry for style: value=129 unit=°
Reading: value=335 unit=°
